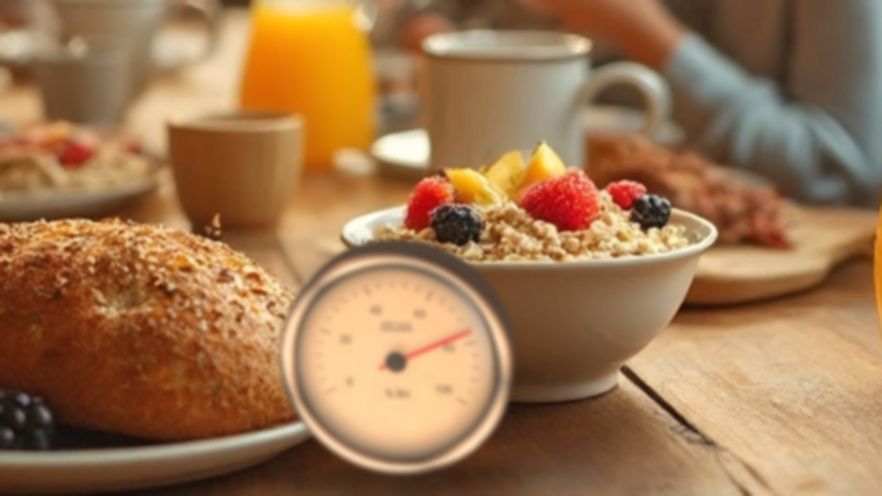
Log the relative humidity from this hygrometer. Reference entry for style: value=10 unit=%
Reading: value=76 unit=%
